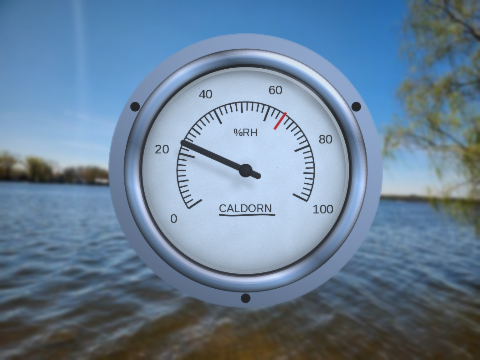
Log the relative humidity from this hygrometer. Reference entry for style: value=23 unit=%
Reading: value=24 unit=%
